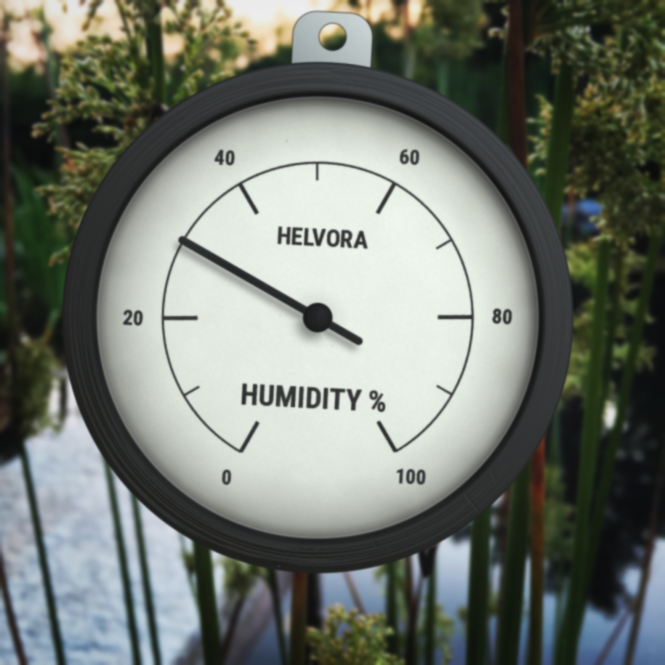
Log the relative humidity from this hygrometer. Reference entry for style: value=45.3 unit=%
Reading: value=30 unit=%
